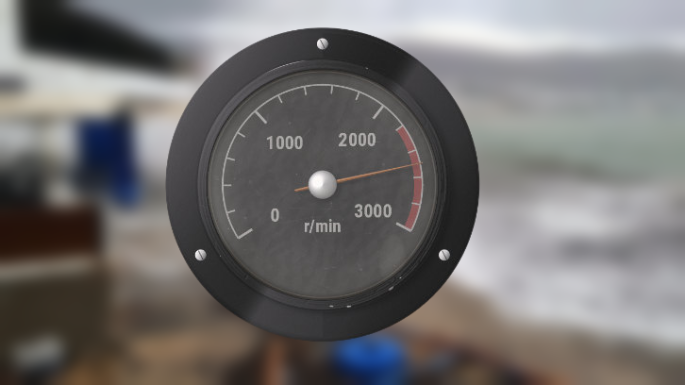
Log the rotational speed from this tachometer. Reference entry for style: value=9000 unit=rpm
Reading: value=2500 unit=rpm
